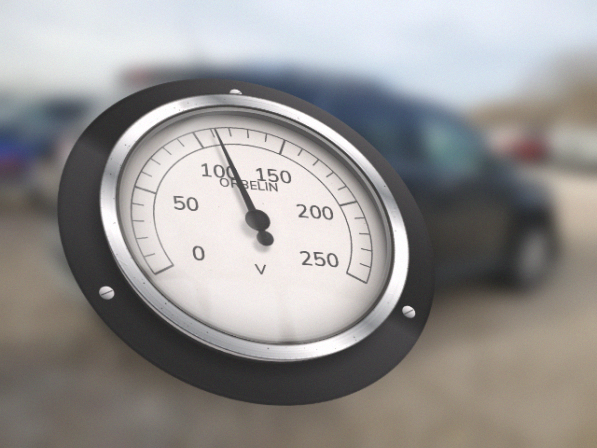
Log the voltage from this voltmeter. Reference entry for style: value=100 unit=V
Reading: value=110 unit=V
